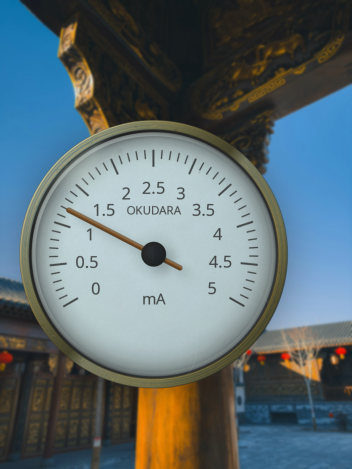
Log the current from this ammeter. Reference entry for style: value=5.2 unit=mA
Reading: value=1.2 unit=mA
